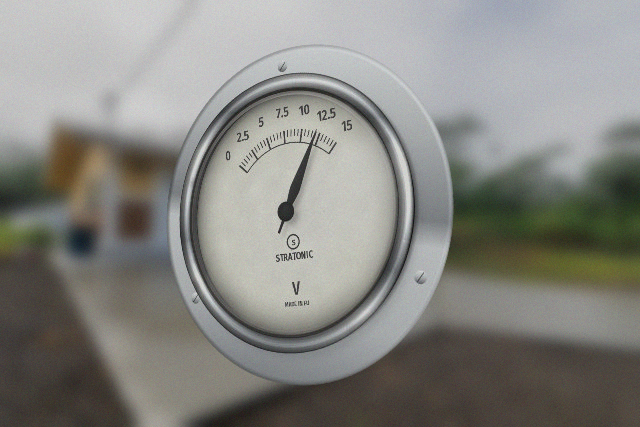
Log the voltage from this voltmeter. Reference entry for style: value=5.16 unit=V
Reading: value=12.5 unit=V
